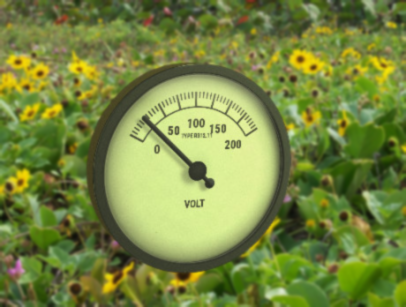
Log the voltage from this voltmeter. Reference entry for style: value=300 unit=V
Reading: value=25 unit=V
